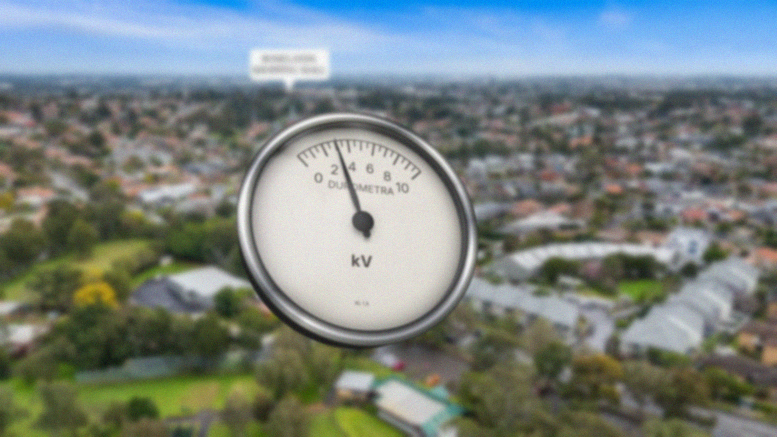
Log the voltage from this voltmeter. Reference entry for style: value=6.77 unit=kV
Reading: value=3 unit=kV
